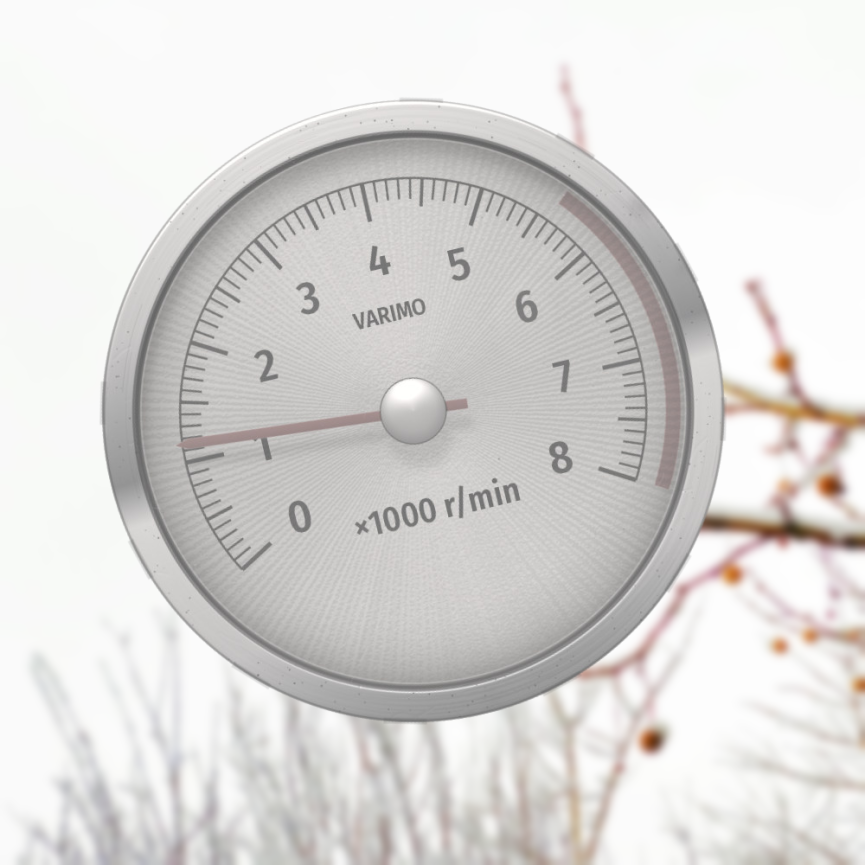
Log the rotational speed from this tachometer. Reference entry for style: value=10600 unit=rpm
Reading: value=1150 unit=rpm
